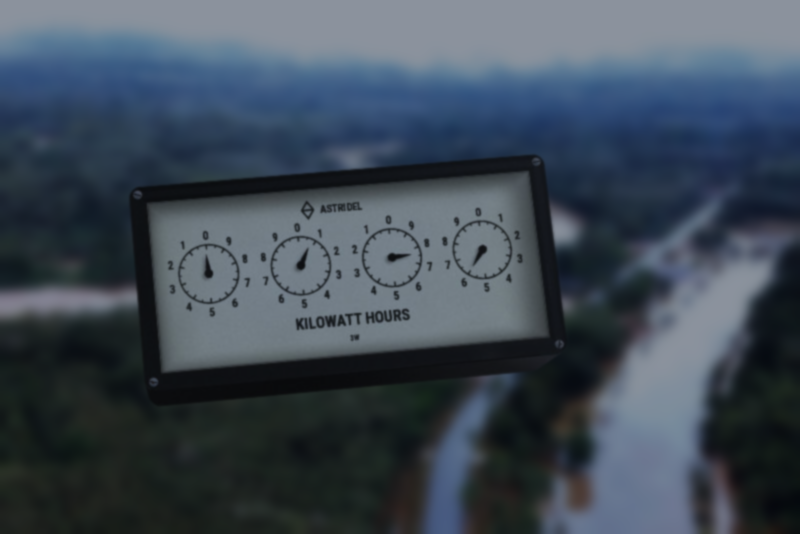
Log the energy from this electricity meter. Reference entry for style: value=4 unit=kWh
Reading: value=76 unit=kWh
